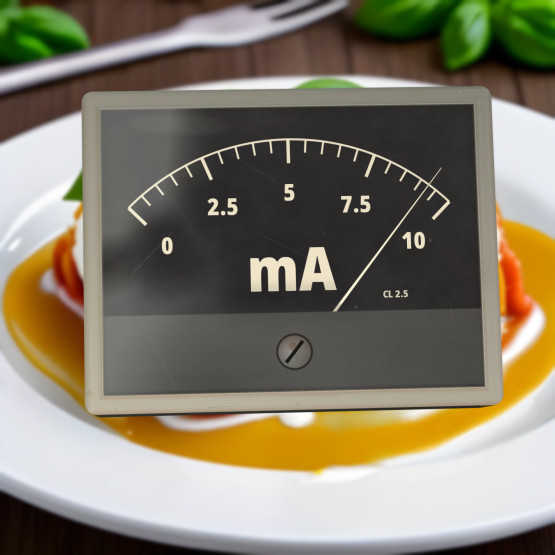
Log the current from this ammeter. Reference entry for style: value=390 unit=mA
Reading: value=9.25 unit=mA
